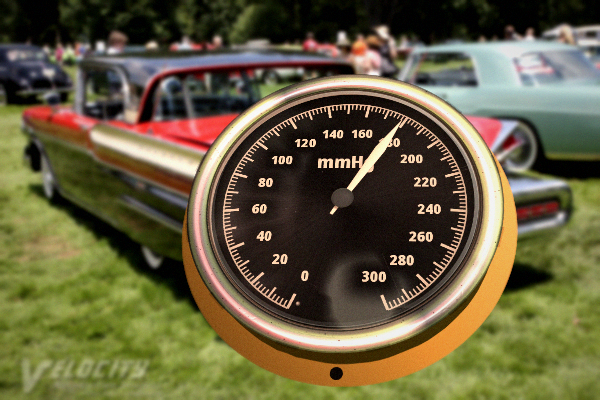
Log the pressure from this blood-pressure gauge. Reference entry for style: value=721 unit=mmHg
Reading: value=180 unit=mmHg
